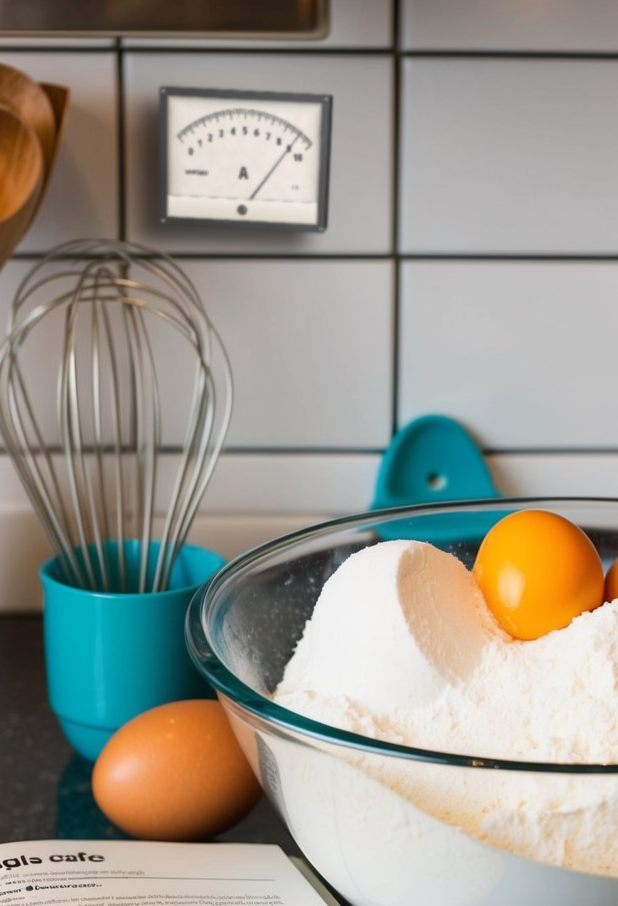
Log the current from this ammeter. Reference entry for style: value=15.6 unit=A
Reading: value=9 unit=A
